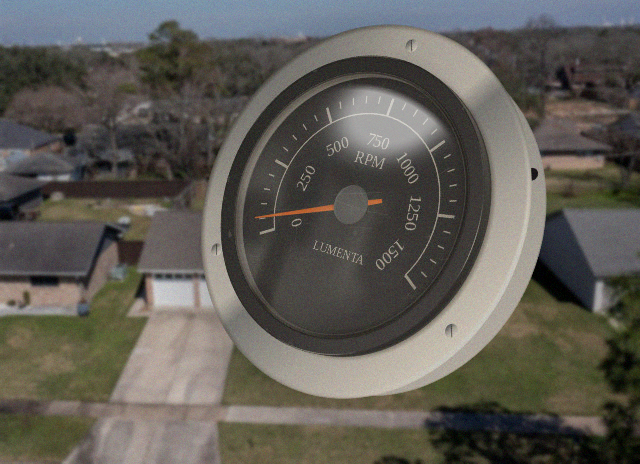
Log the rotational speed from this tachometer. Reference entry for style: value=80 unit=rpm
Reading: value=50 unit=rpm
